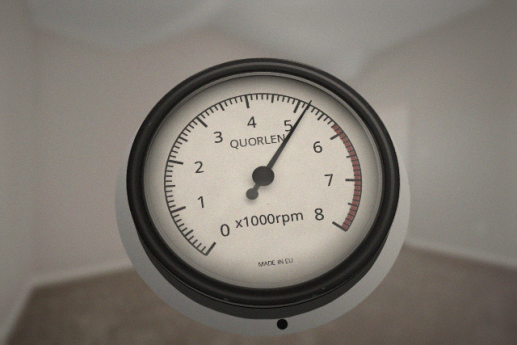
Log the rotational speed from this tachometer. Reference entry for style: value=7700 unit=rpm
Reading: value=5200 unit=rpm
